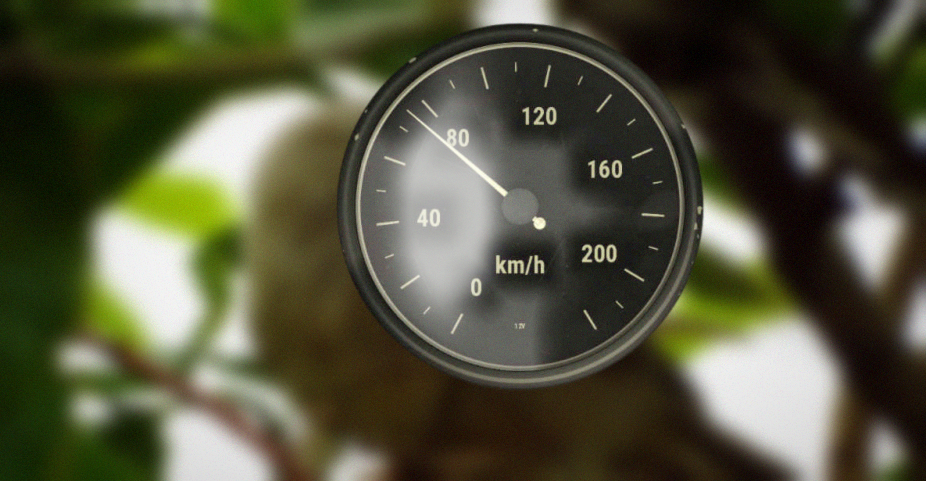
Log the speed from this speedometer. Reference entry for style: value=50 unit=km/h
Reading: value=75 unit=km/h
